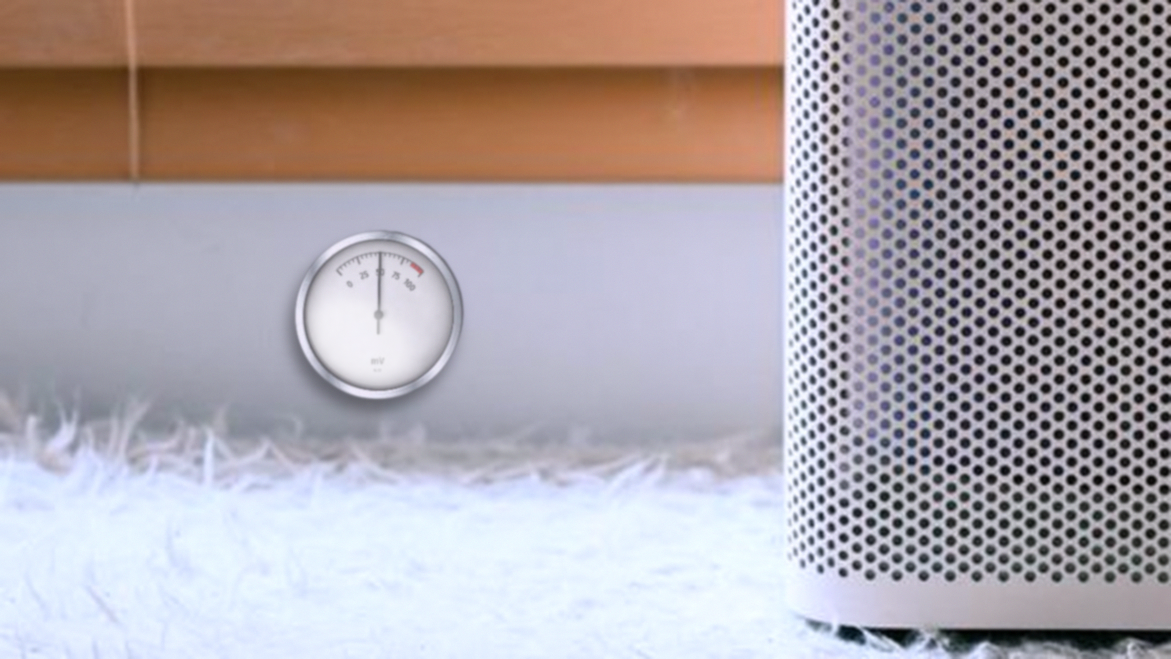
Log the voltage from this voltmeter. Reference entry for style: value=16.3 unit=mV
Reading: value=50 unit=mV
